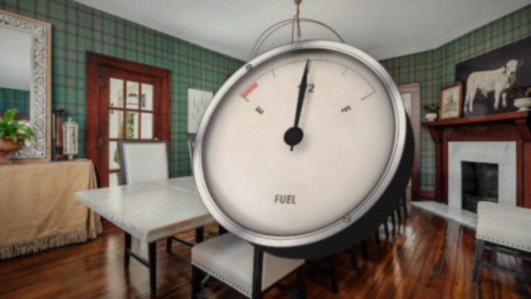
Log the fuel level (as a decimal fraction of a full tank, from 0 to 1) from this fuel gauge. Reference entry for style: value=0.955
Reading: value=0.5
